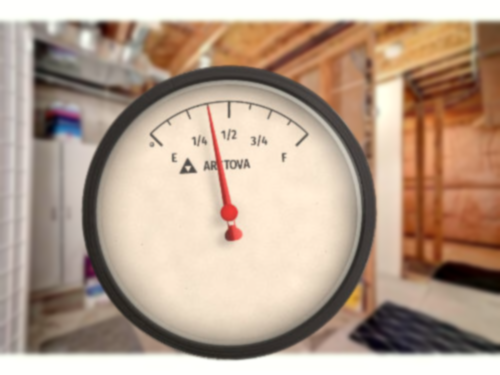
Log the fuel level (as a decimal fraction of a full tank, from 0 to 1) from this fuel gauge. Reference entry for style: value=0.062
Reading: value=0.375
